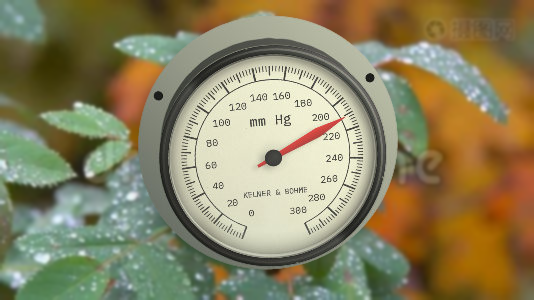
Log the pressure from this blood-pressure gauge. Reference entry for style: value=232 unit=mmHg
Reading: value=210 unit=mmHg
